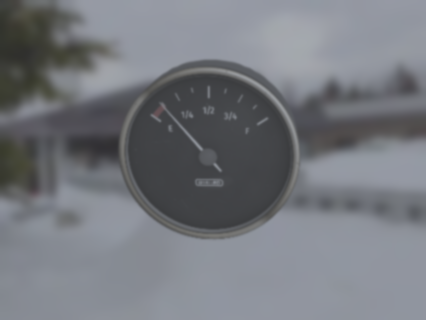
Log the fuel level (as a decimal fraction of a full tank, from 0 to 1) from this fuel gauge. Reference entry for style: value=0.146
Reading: value=0.125
